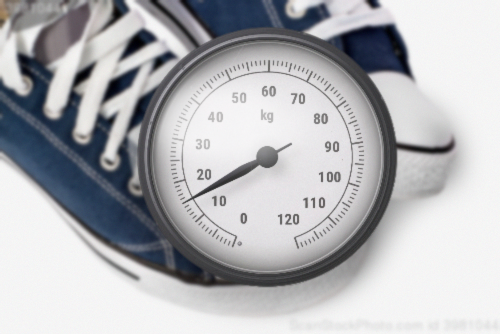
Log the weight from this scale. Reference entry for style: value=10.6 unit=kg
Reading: value=15 unit=kg
